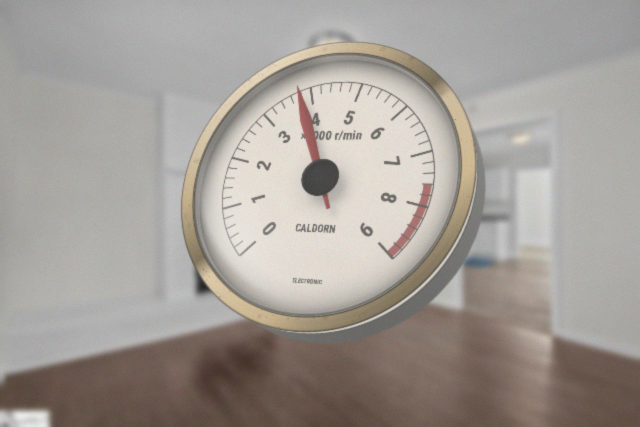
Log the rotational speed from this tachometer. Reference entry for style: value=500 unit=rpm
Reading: value=3800 unit=rpm
